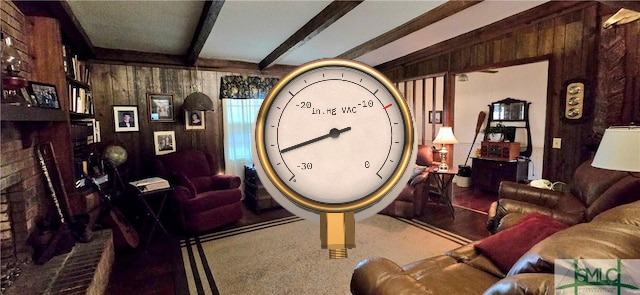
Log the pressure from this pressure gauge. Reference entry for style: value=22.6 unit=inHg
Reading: value=-27 unit=inHg
